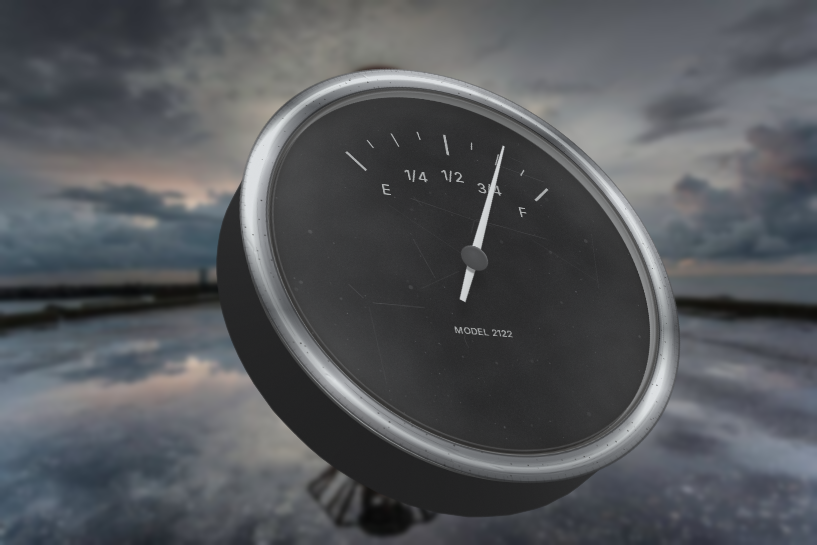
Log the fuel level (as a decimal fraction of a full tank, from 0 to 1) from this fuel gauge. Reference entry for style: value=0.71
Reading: value=0.75
